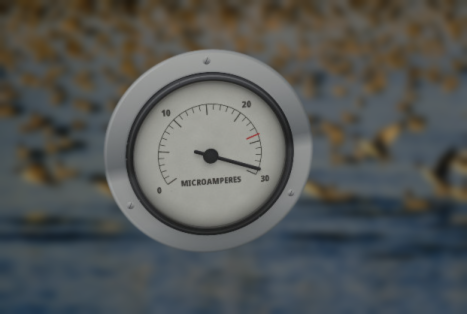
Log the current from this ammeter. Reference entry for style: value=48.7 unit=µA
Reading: value=29 unit=µA
